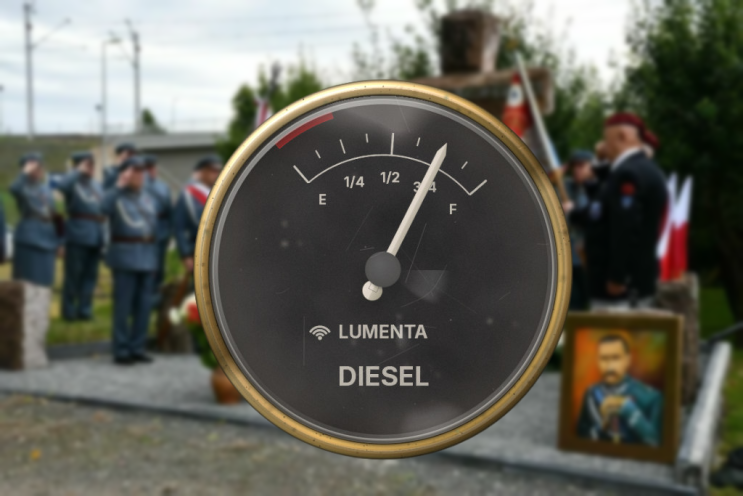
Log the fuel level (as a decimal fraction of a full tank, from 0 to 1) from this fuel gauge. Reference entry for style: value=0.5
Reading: value=0.75
